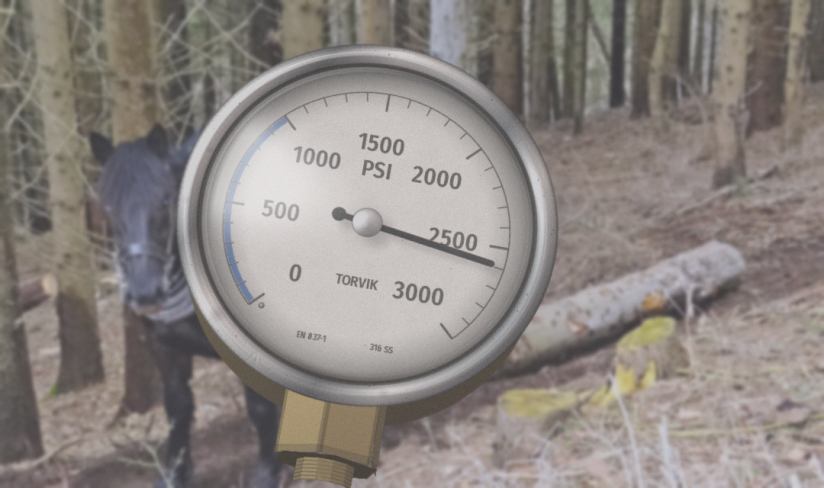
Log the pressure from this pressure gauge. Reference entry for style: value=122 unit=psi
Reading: value=2600 unit=psi
